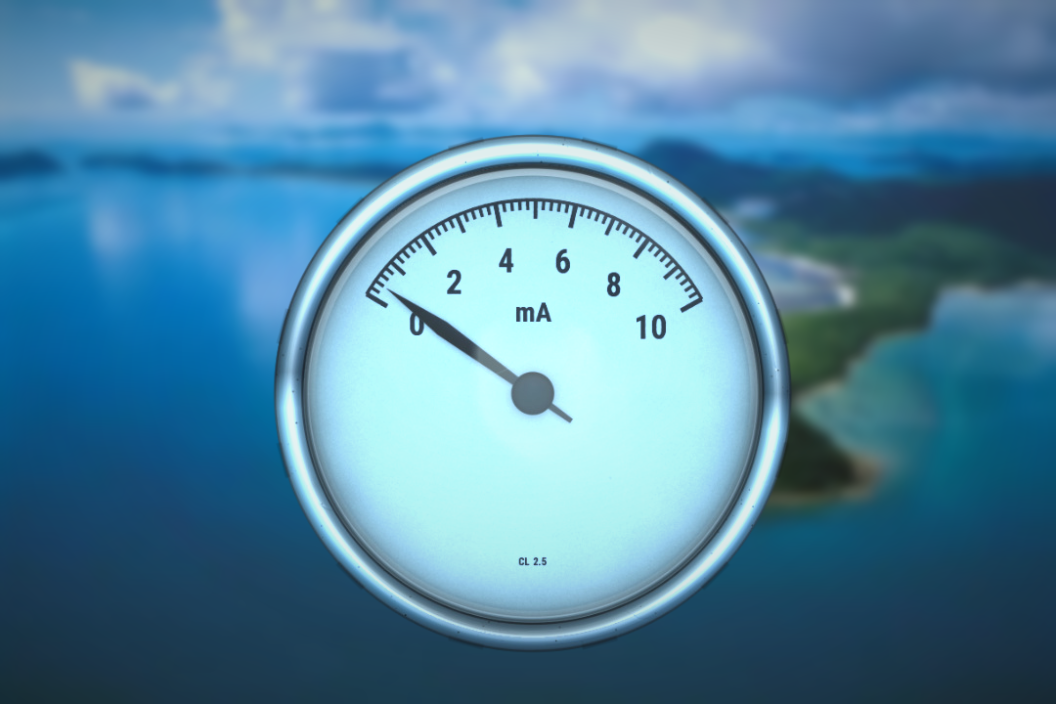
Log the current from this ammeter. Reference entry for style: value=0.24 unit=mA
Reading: value=0.4 unit=mA
